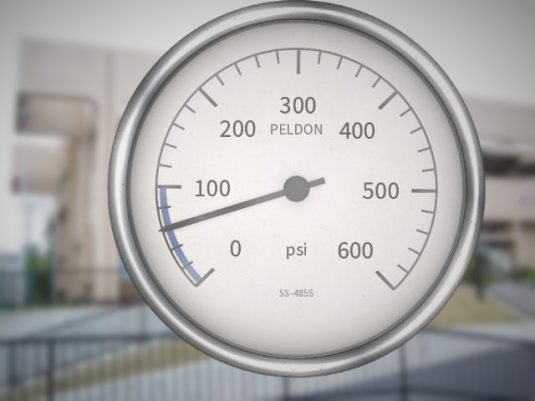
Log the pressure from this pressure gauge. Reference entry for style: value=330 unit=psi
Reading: value=60 unit=psi
